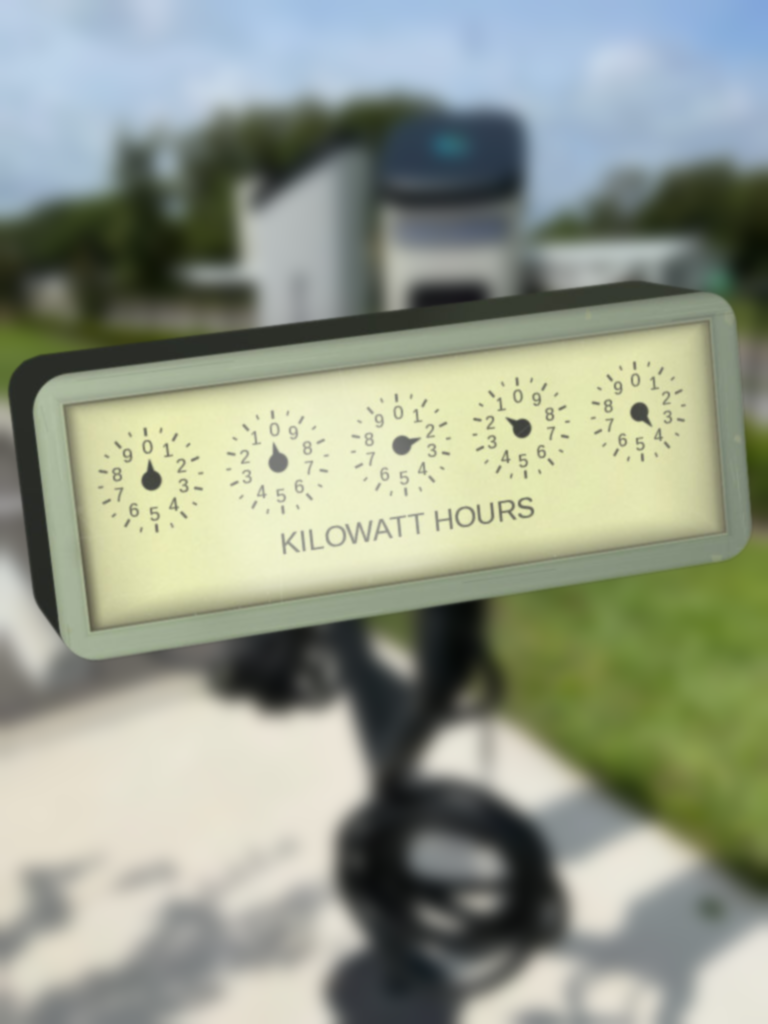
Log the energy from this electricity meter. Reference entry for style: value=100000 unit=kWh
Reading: value=214 unit=kWh
